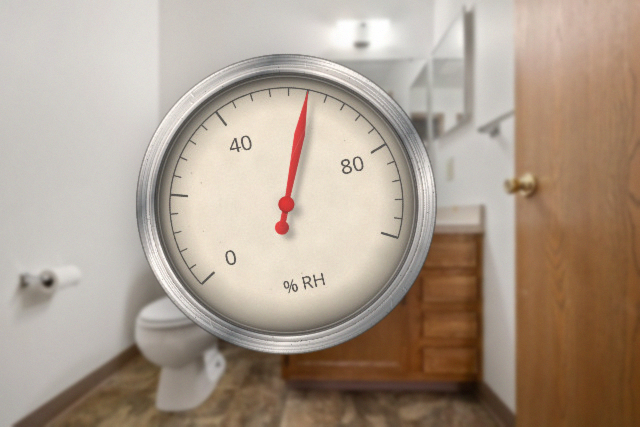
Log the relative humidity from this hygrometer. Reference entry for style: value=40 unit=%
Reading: value=60 unit=%
